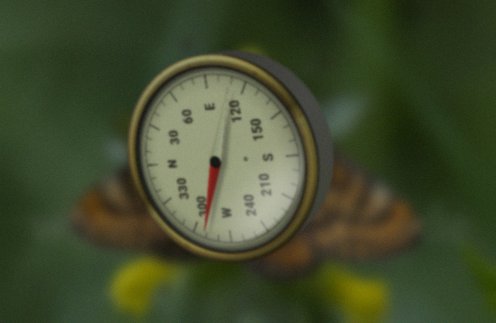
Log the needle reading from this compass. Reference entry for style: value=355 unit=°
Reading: value=290 unit=°
